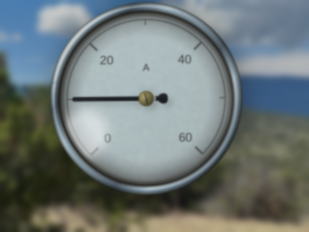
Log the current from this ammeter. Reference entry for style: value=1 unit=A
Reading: value=10 unit=A
